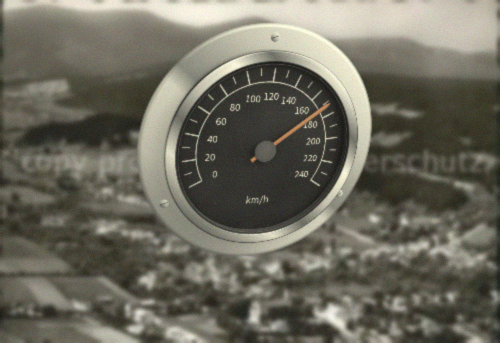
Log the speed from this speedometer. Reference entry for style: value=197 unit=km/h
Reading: value=170 unit=km/h
